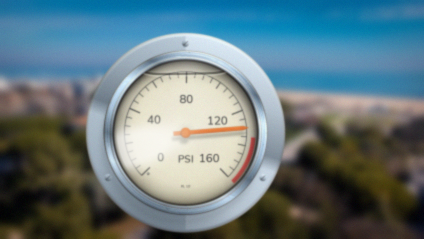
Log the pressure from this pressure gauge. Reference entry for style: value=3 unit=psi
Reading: value=130 unit=psi
